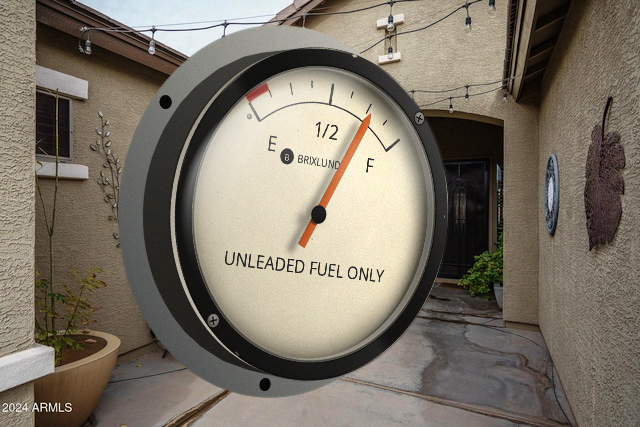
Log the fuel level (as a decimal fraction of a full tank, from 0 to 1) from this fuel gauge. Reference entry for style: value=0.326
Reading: value=0.75
